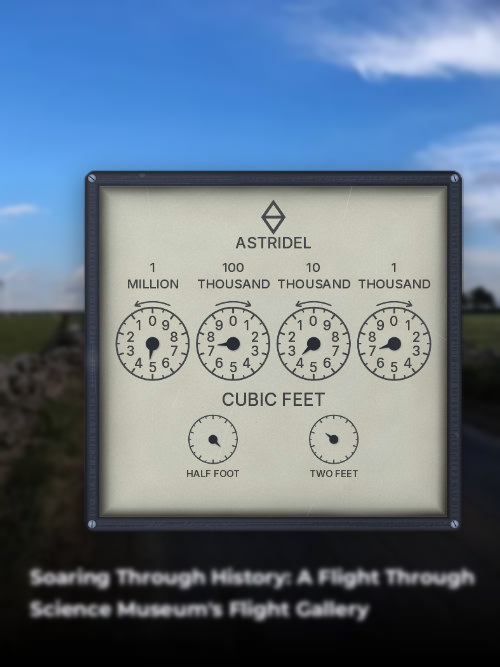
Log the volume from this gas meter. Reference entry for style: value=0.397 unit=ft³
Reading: value=473700 unit=ft³
